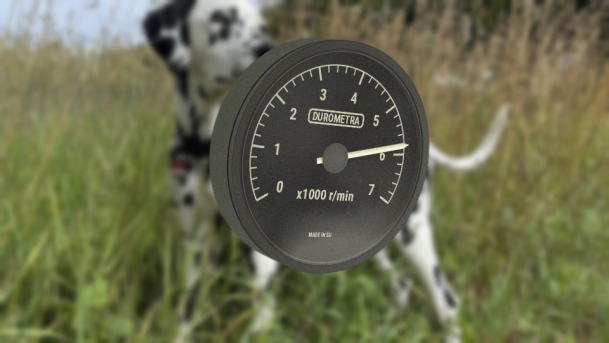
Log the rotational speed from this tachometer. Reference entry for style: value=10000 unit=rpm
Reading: value=5800 unit=rpm
